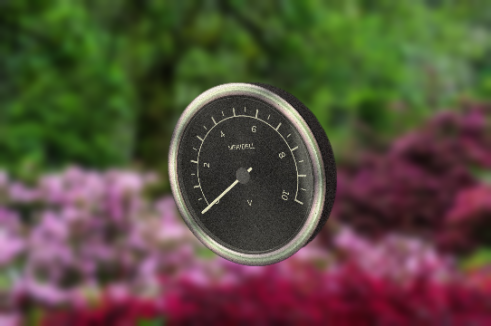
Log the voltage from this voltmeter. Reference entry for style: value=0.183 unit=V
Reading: value=0 unit=V
